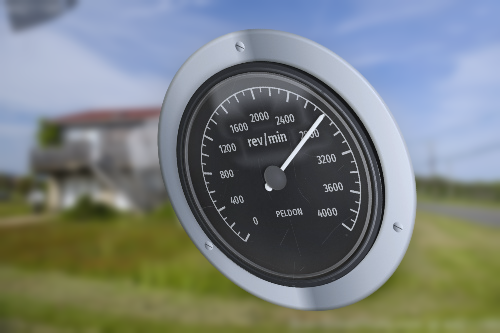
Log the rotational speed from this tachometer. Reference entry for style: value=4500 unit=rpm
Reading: value=2800 unit=rpm
